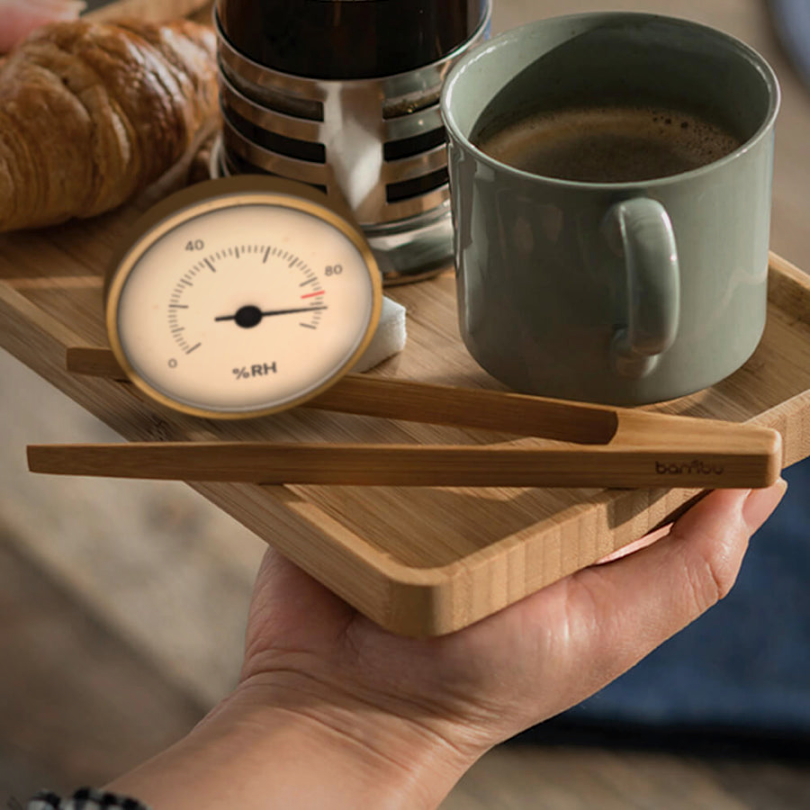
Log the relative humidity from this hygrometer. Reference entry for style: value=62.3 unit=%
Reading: value=90 unit=%
